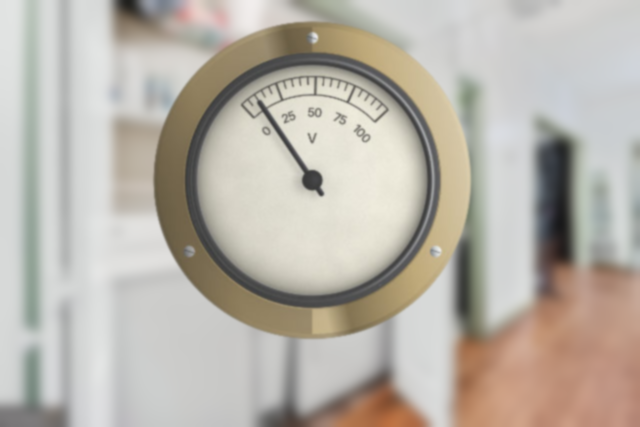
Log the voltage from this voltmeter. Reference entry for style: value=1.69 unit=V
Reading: value=10 unit=V
